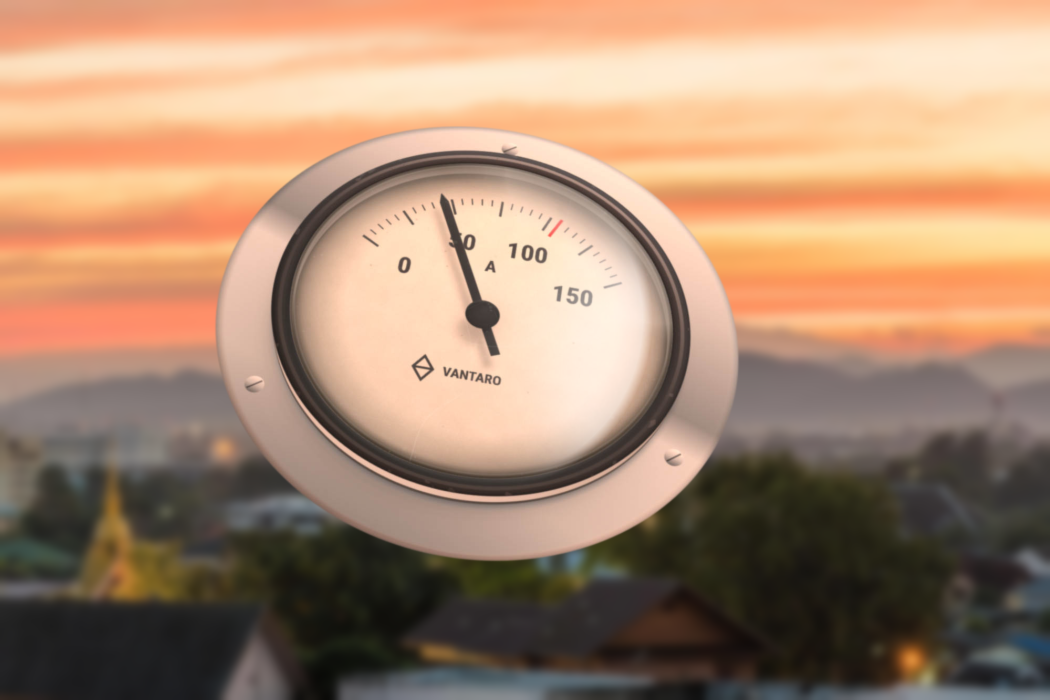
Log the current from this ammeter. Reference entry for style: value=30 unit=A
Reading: value=45 unit=A
